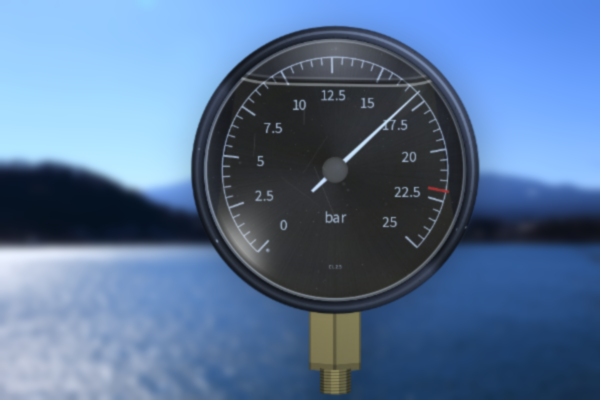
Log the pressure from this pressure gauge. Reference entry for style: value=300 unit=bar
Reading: value=17 unit=bar
